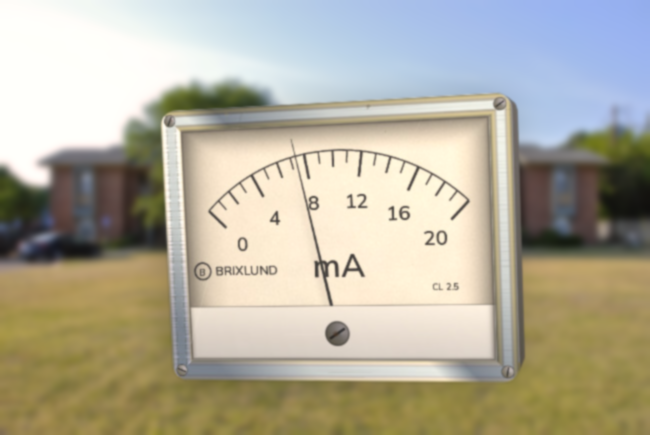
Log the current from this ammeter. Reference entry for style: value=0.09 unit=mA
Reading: value=7.5 unit=mA
